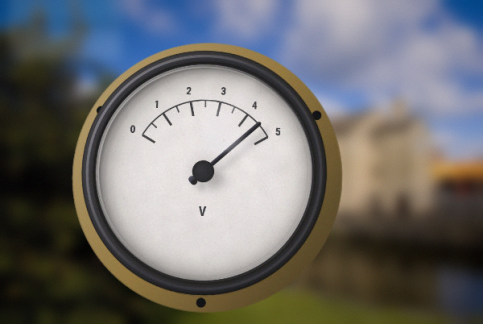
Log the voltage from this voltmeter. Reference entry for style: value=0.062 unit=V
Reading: value=4.5 unit=V
